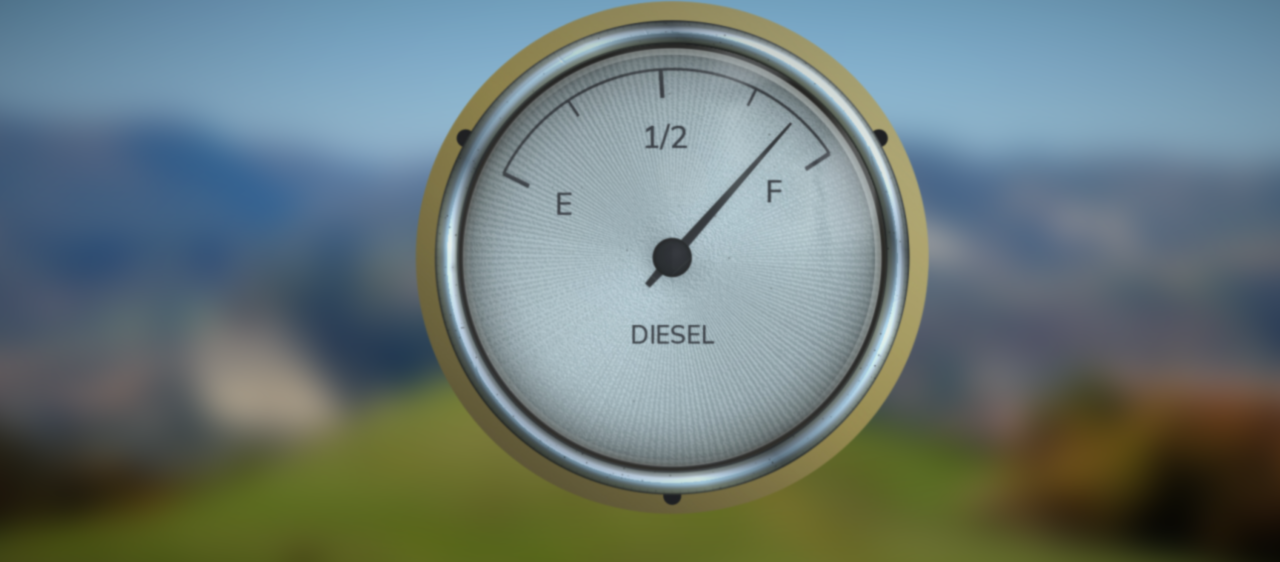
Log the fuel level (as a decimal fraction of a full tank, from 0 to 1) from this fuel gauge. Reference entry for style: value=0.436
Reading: value=0.875
